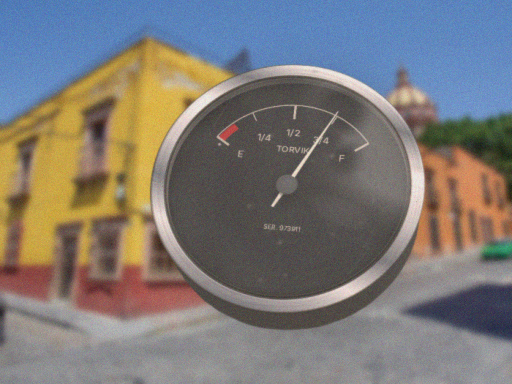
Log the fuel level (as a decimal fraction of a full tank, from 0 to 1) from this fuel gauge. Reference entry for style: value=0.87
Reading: value=0.75
